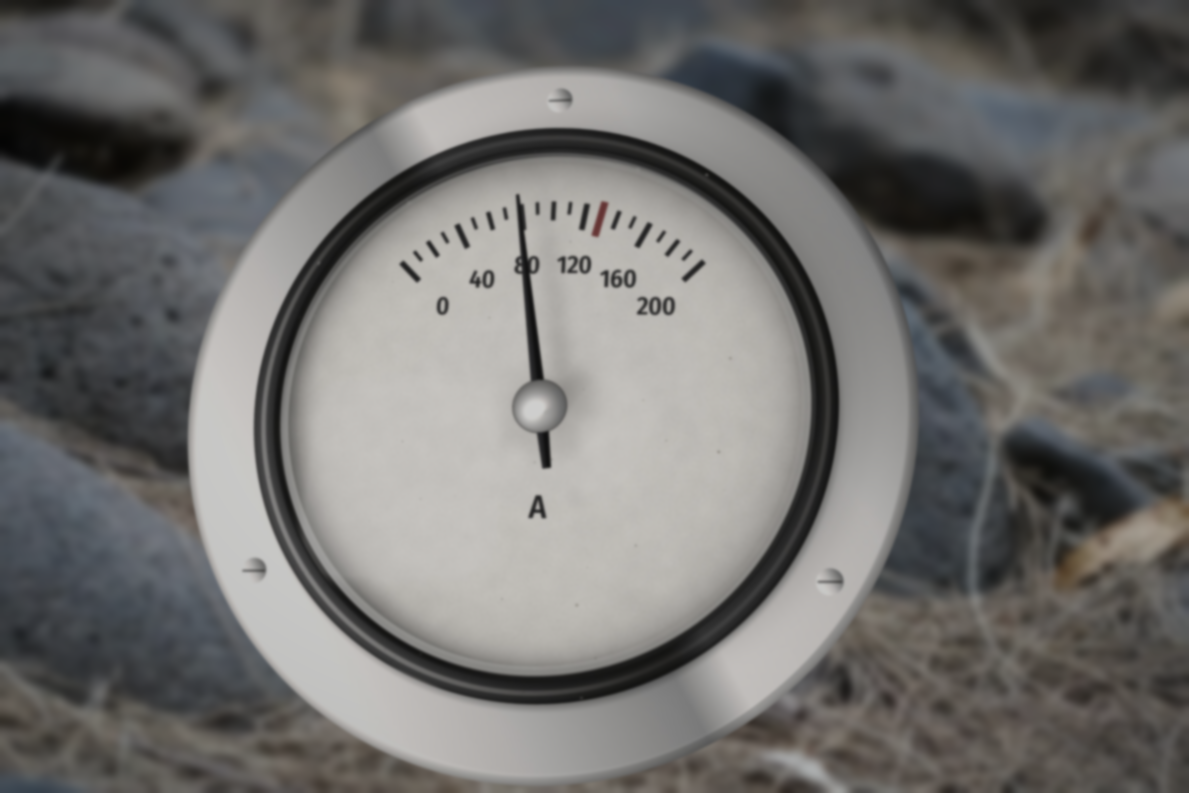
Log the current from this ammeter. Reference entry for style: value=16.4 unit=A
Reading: value=80 unit=A
